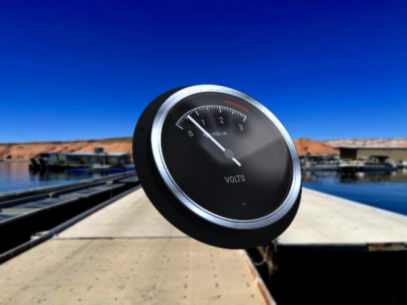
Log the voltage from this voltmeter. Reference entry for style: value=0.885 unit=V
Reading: value=0.5 unit=V
